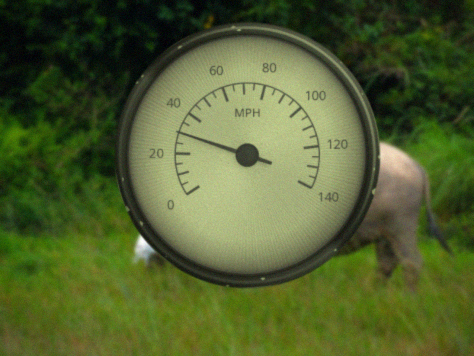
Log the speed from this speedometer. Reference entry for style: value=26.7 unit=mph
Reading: value=30 unit=mph
